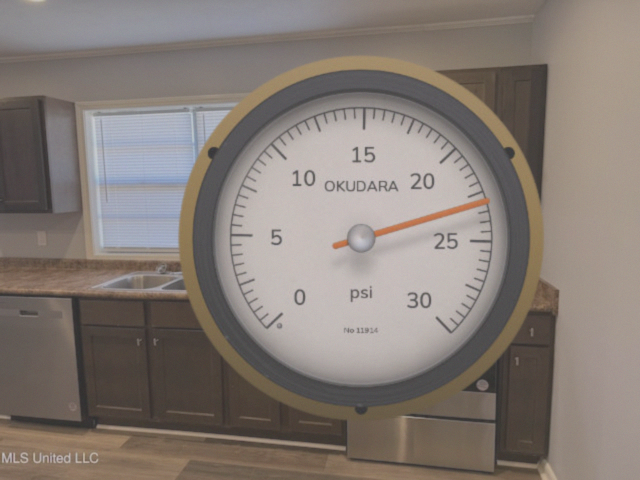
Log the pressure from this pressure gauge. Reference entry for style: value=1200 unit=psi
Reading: value=23 unit=psi
